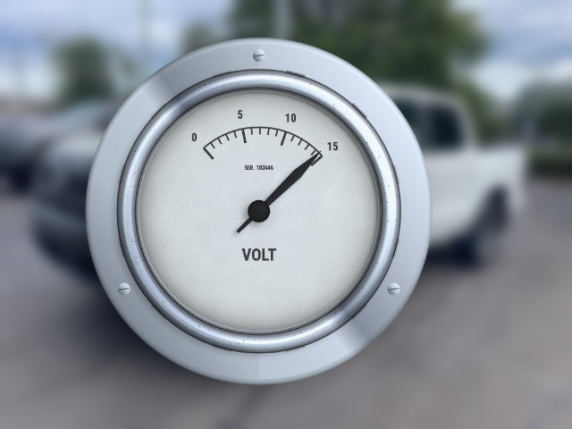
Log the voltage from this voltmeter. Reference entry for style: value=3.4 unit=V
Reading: value=14.5 unit=V
